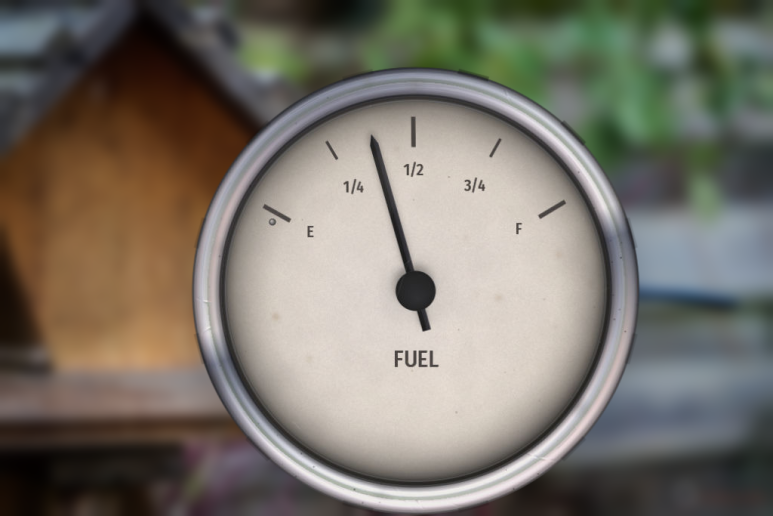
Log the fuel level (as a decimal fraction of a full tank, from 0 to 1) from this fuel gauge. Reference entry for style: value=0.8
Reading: value=0.375
